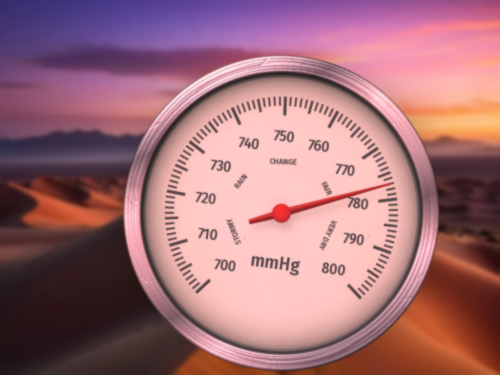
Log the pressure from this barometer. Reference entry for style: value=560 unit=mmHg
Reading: value=777 unit=mmHg
